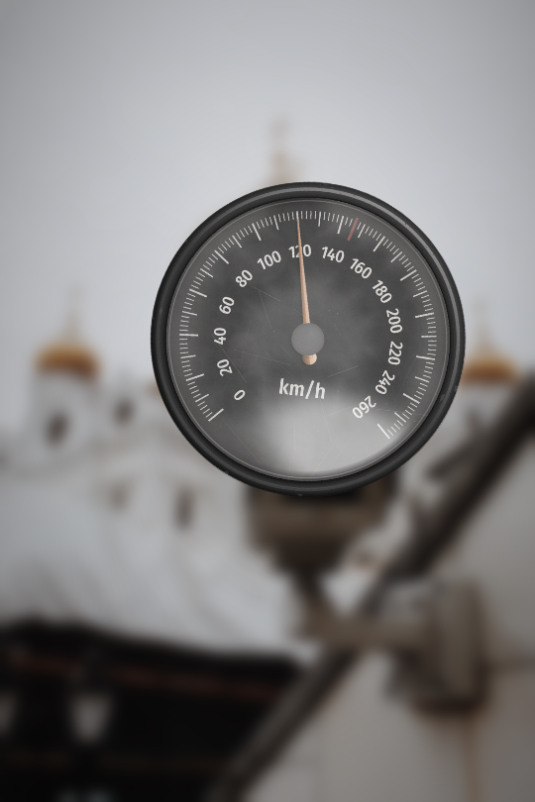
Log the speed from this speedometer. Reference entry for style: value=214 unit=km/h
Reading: value=120 unit=km/h
